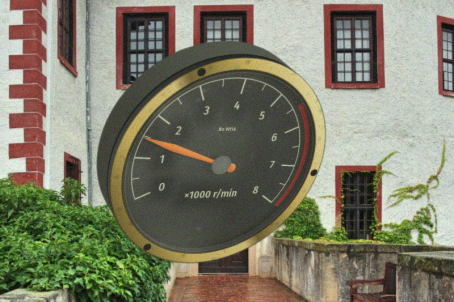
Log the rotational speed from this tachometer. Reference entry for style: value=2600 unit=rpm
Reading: value=1500 unit=rpm
